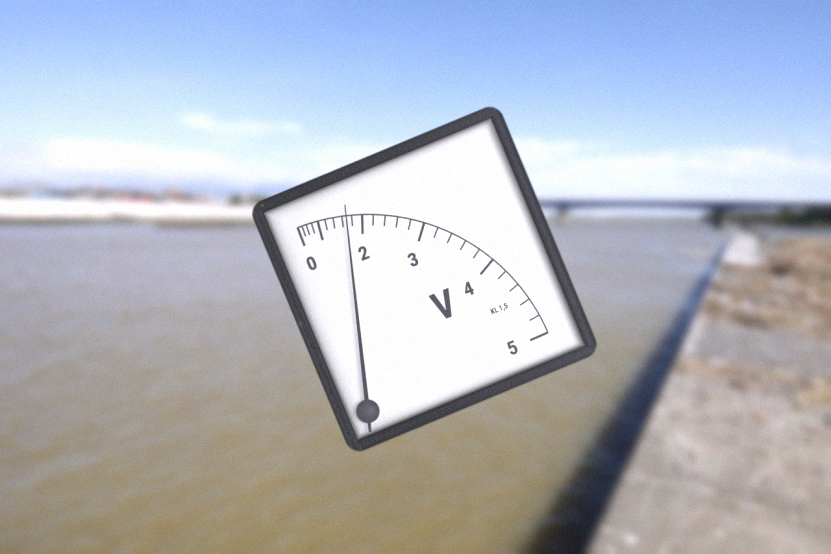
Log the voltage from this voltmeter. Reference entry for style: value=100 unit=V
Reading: value=1.7 unit=V
